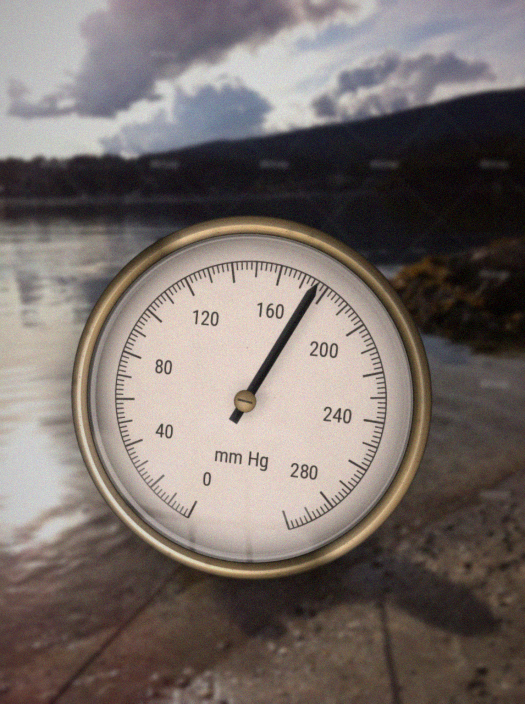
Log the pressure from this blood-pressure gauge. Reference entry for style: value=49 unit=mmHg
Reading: value=176 unit=mmHg
